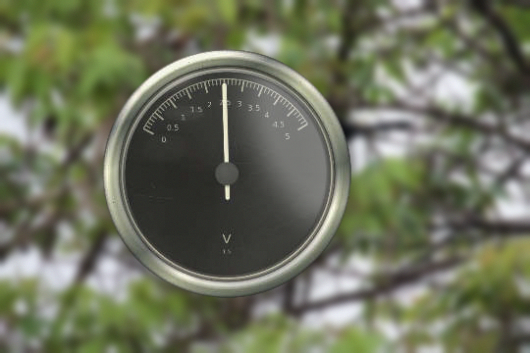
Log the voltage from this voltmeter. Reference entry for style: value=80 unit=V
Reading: value=2.5 unit=V
